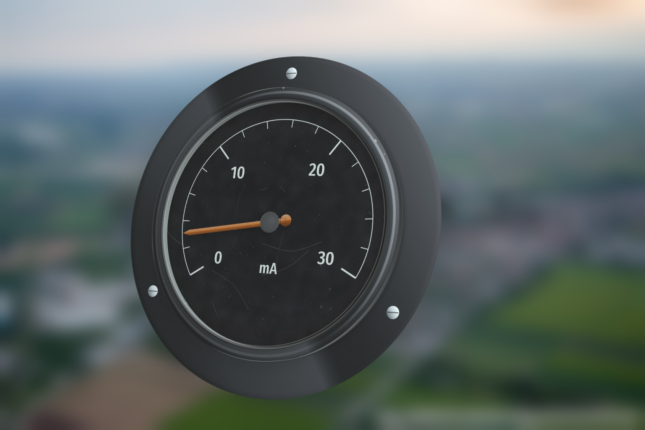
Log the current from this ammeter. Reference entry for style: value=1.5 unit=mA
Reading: value=3 unit=mA
